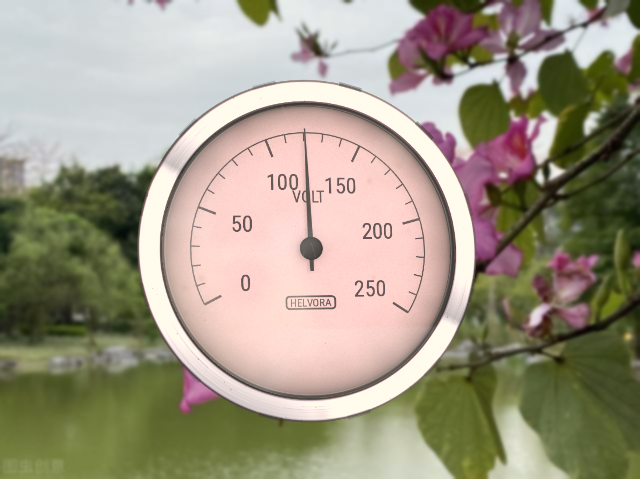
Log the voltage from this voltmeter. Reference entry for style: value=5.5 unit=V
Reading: value=120 unit=V
